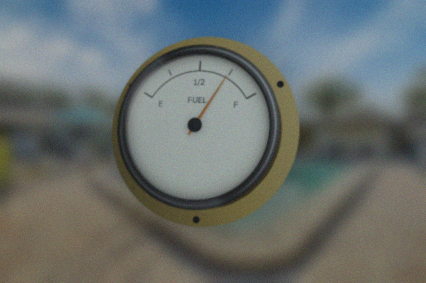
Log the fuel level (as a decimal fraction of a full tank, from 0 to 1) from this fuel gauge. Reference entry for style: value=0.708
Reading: value=0.75
